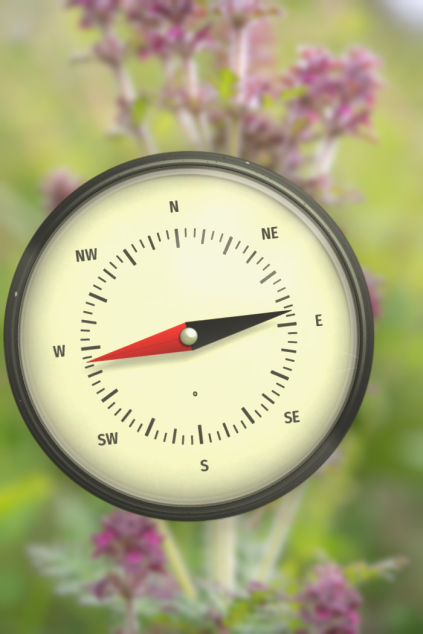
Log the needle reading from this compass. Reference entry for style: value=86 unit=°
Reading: value=262.5 unit=°
